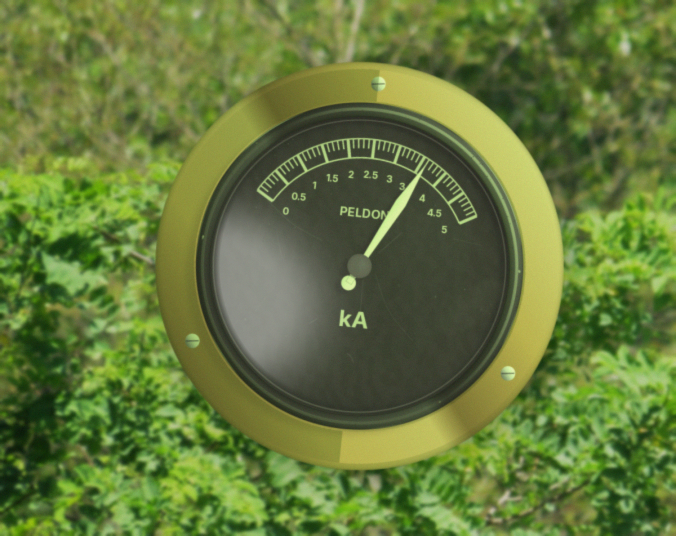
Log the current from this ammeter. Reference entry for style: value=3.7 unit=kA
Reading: value=3.6 unit=kA
